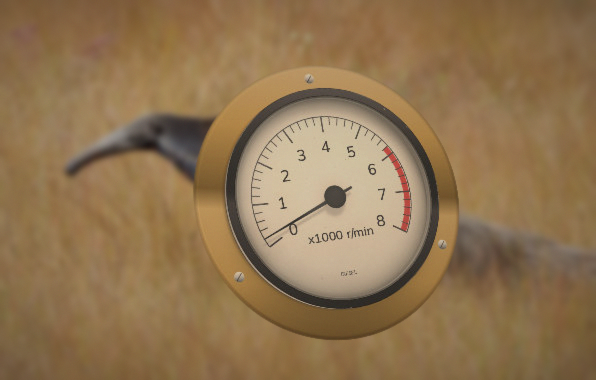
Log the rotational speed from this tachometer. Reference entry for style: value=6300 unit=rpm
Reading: value=200 unit=rpm
